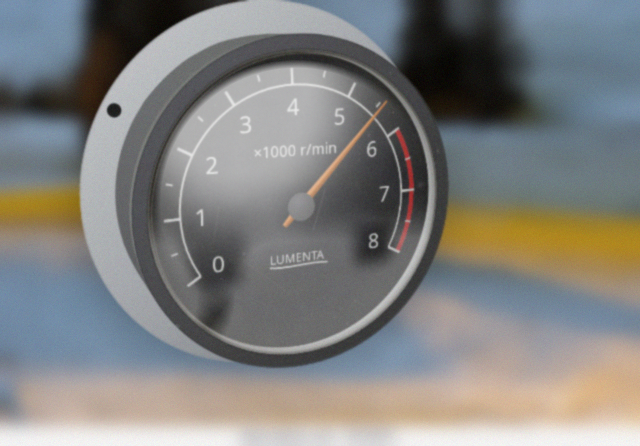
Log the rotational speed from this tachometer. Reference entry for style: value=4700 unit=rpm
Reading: value=5500 unit=rpm
